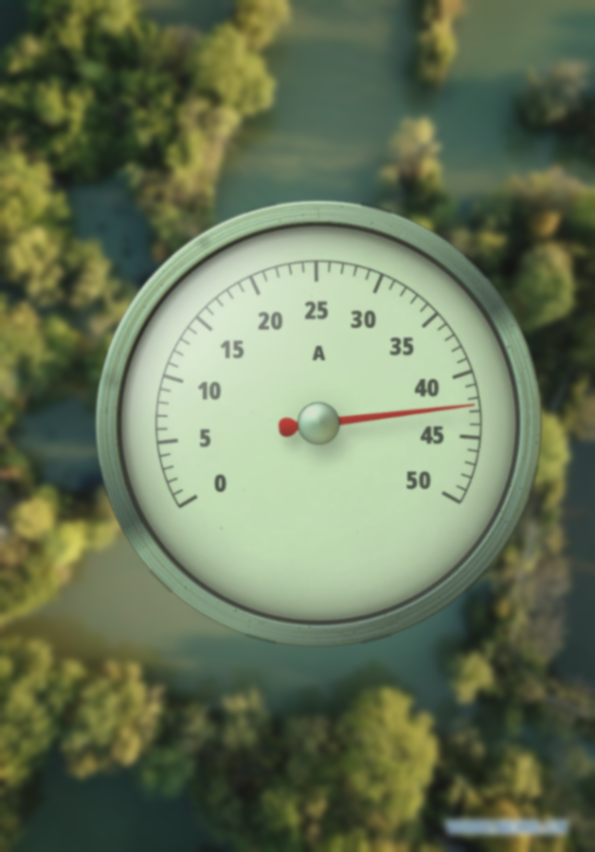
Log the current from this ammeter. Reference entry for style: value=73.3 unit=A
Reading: value=42.5 unit=A
